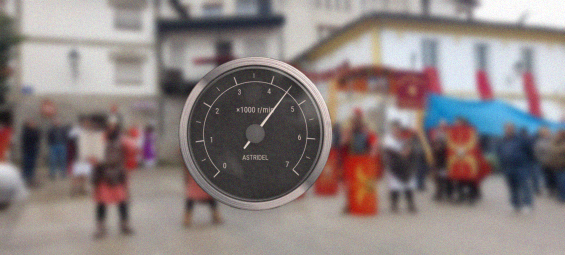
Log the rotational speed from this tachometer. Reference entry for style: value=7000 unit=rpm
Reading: value=4500 unit=rpm
